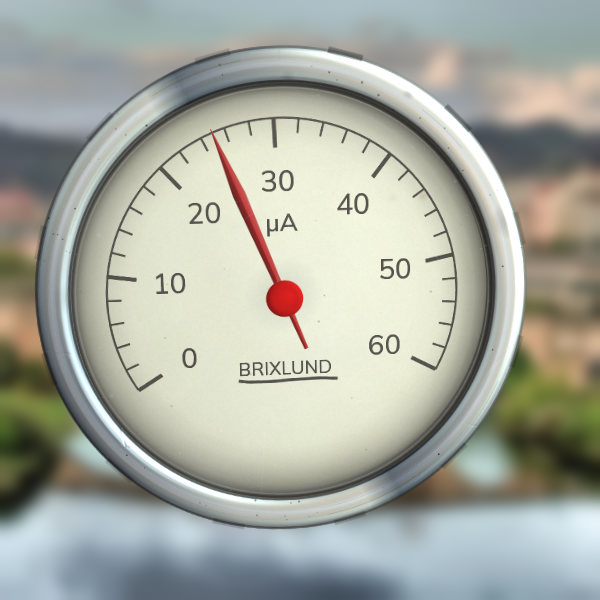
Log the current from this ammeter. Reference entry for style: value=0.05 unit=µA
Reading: value=25 unit=µA
